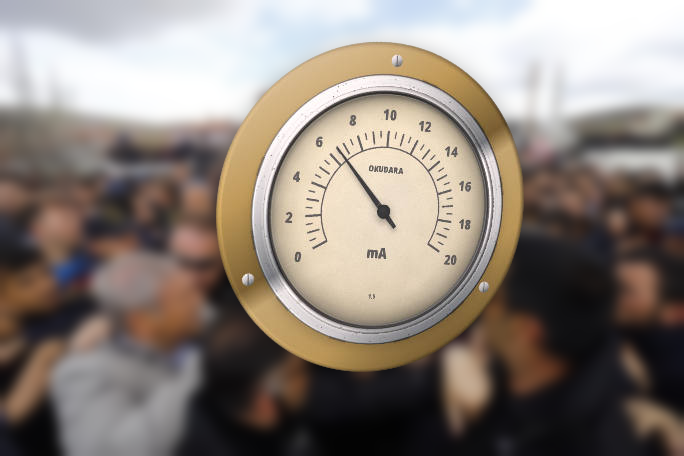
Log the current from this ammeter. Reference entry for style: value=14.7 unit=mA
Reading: value=6.5 unit=mA
